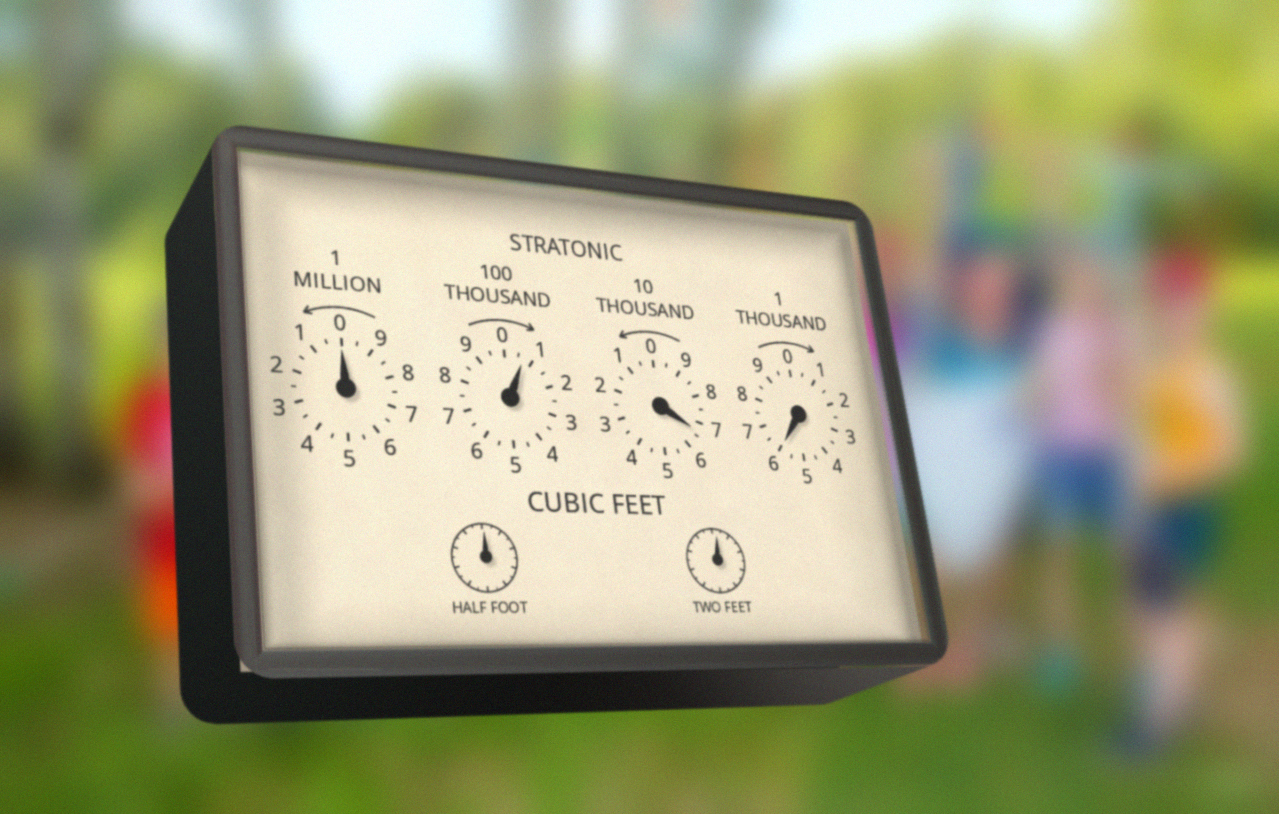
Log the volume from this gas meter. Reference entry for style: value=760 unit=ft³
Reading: value=6600 unit=ft³
